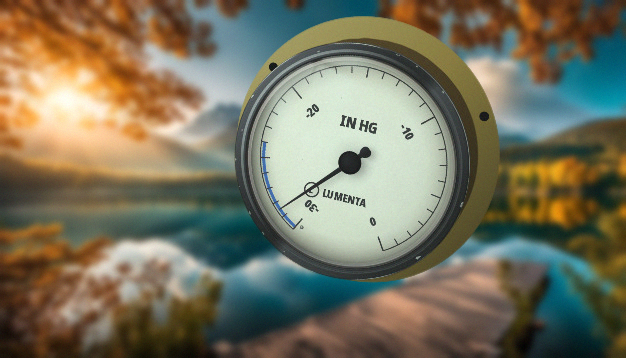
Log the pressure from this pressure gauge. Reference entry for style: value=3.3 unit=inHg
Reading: value=-28.5 unit=inHg
